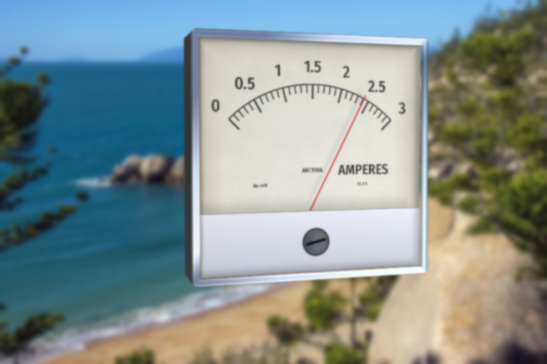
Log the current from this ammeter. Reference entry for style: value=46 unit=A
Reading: value=2.4 unit=A
